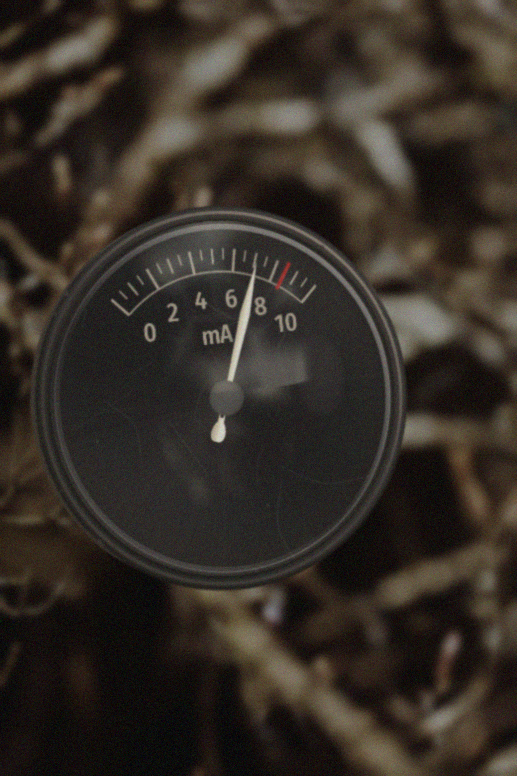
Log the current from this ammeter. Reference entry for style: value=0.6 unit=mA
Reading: value=7 unit=mA
